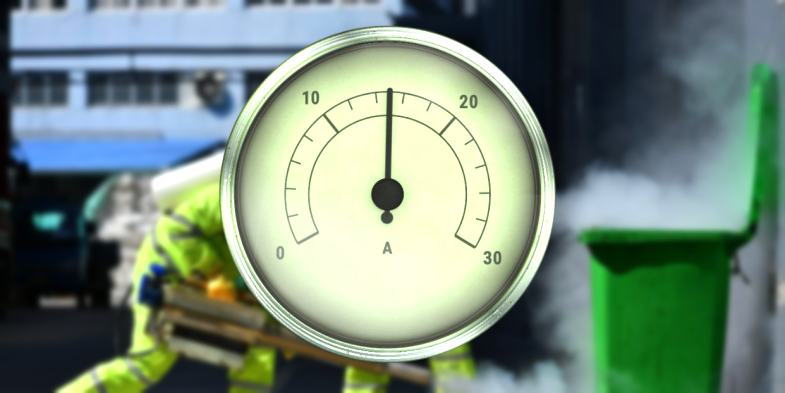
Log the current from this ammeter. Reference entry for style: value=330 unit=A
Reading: value=15 unit=A
